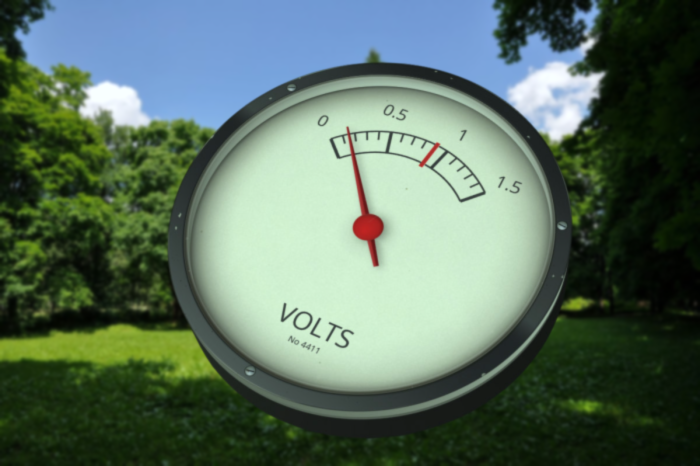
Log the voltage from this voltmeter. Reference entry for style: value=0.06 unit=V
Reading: value=0.15 unit=V
